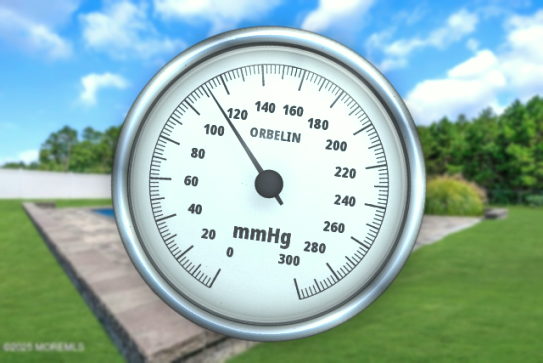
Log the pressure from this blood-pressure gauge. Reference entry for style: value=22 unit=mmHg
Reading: value=112 unit=mmHg
